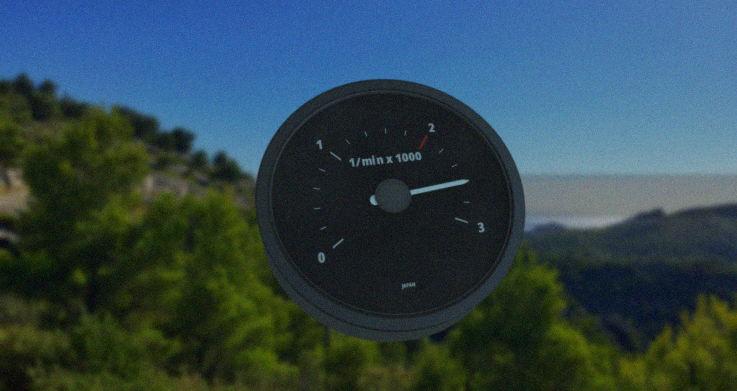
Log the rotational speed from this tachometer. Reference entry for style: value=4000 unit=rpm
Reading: value=2600 unit=rpm
